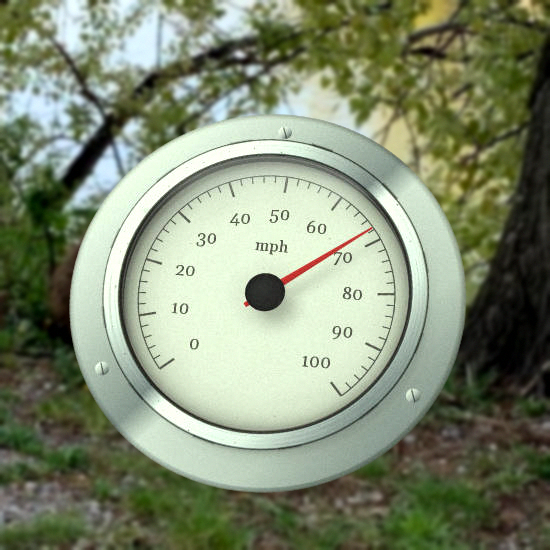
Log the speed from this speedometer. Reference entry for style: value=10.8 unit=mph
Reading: value=68 unit=mph
